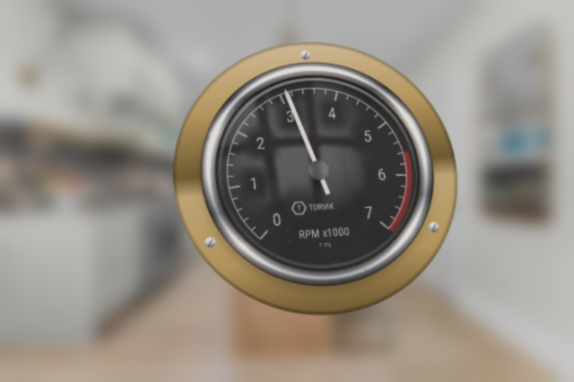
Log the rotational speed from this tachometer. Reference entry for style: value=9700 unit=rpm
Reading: value=3100 unit=rpm
